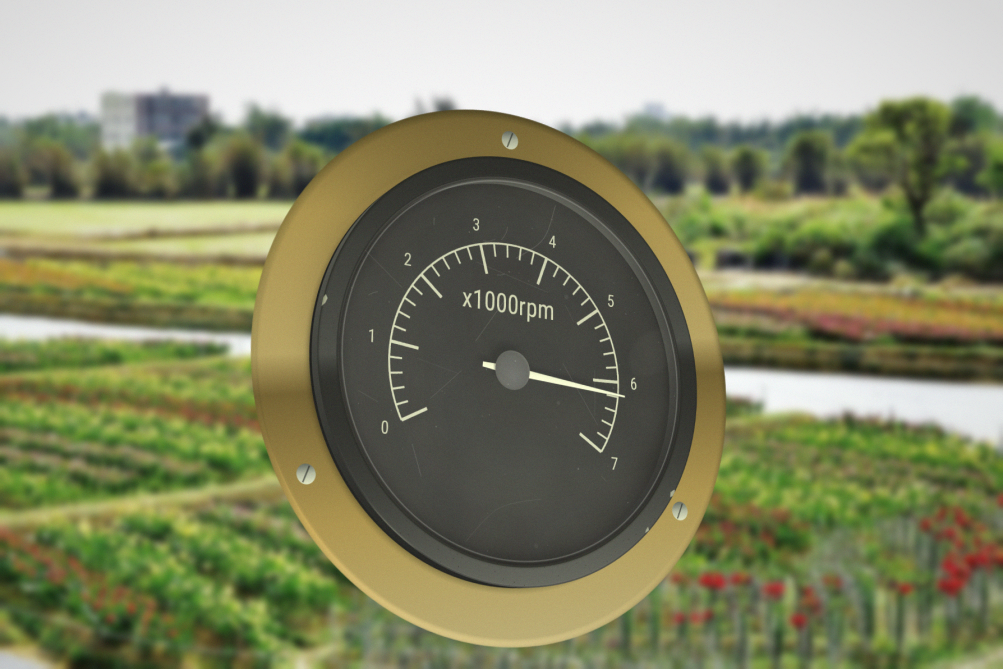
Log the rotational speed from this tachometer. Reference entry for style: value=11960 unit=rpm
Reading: value=6200 unit=rpm
